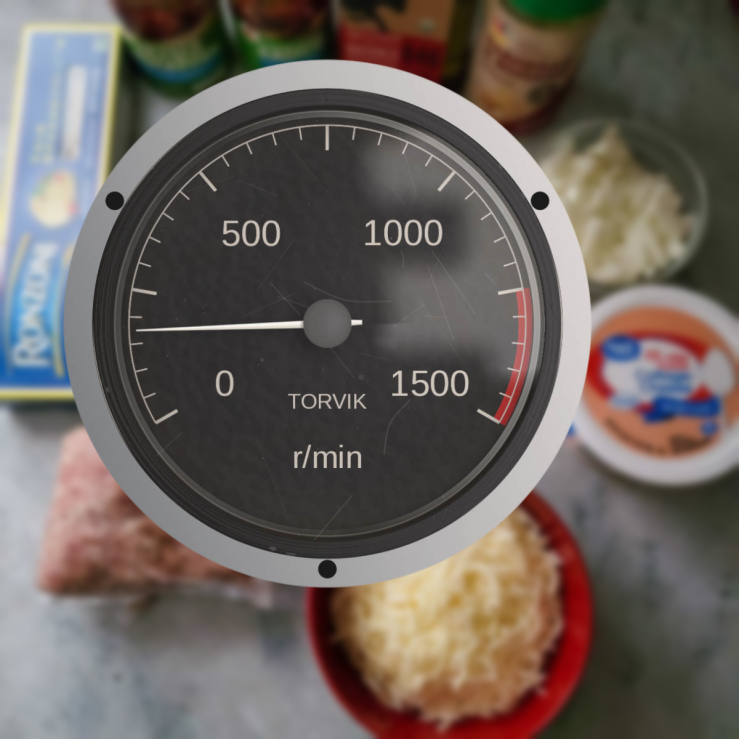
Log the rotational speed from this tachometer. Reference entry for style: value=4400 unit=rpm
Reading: value=175 unit=rpm
